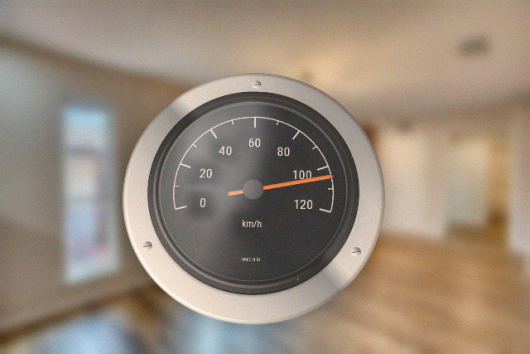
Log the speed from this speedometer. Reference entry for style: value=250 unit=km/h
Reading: value=105 unit=km/h
